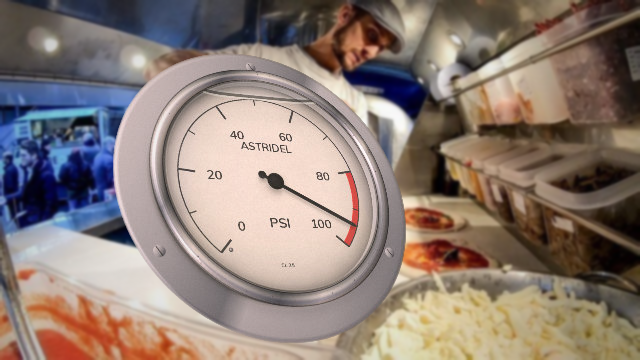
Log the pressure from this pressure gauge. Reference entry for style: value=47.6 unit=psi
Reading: value=95 unit=psi
